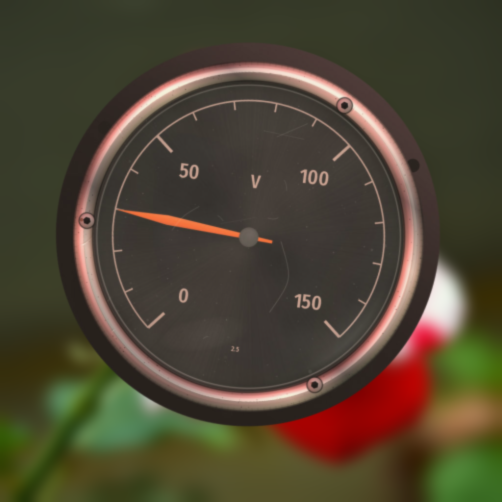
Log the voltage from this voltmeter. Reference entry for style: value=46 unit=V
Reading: value=30 unit=V
